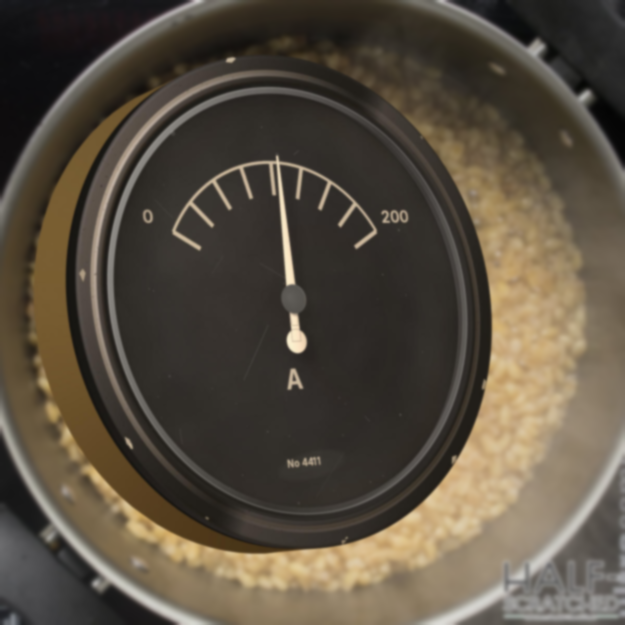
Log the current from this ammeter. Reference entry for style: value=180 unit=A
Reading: value=100 unit=A
